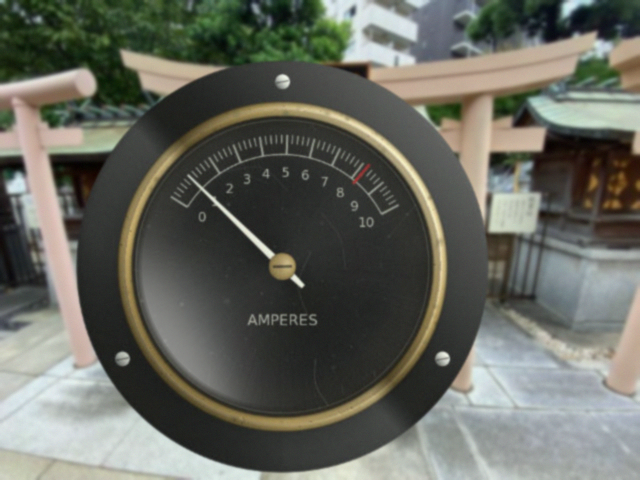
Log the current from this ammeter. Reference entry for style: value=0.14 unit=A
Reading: value=1 unit=A
